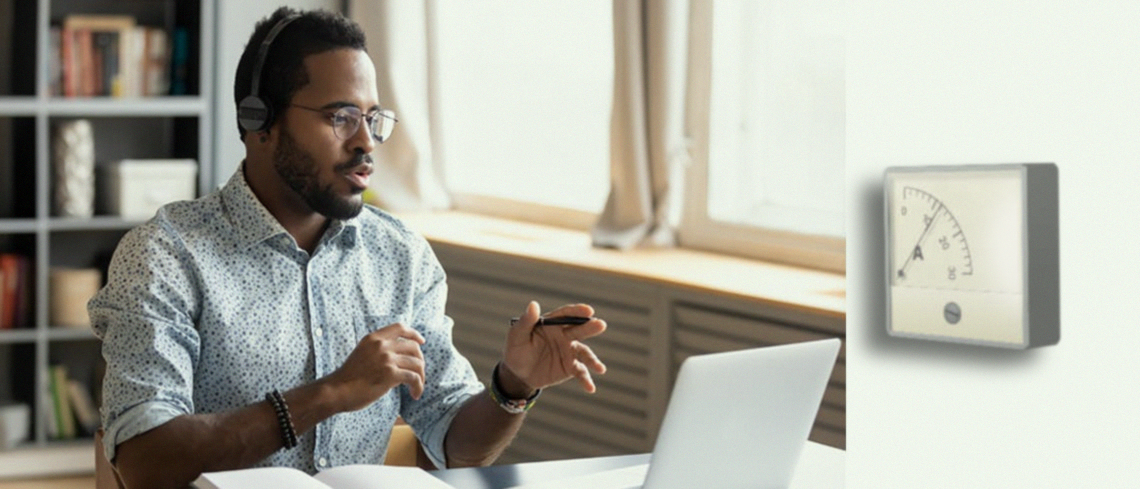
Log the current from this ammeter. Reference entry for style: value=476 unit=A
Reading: value=12 unit=A
